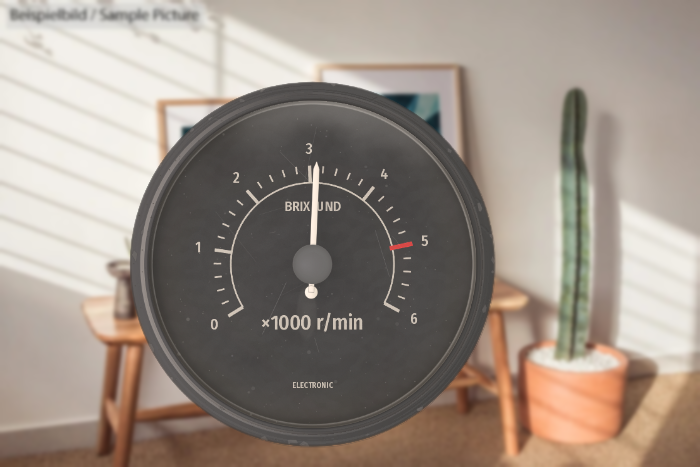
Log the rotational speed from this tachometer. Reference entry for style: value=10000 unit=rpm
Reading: value=3100 unit=rpm
